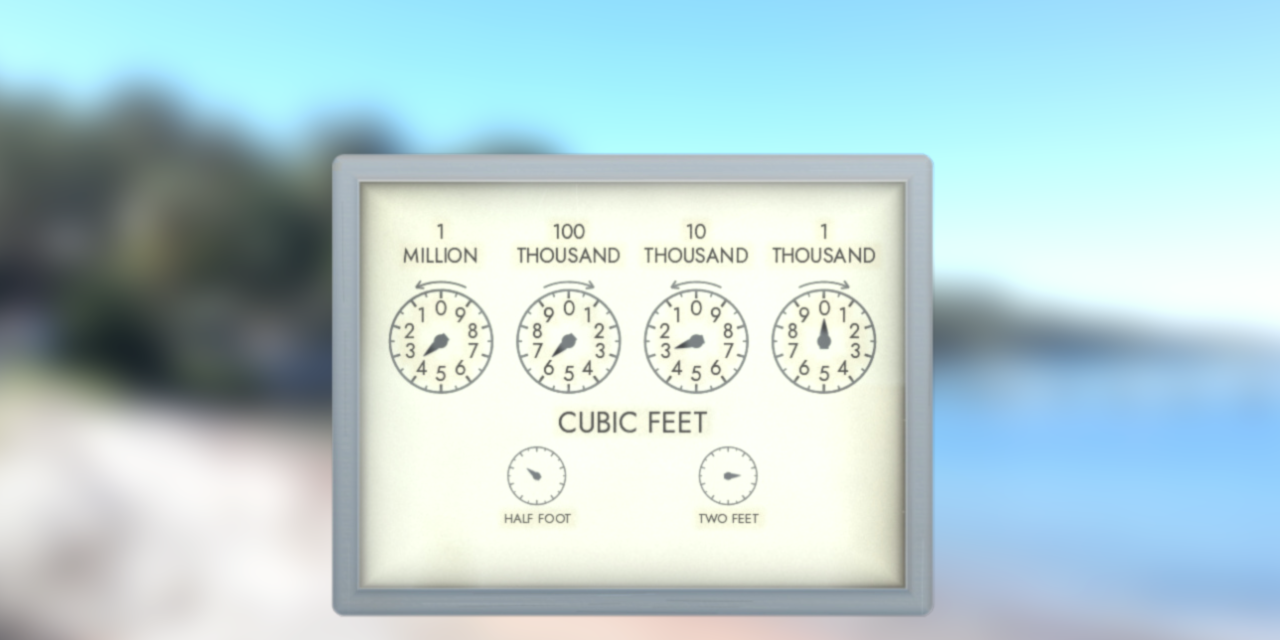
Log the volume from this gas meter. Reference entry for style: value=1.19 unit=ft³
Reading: value=363000 unit=ft³
